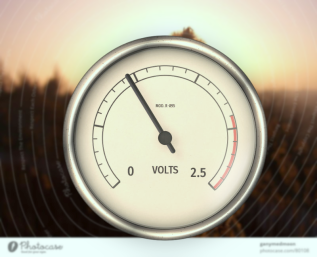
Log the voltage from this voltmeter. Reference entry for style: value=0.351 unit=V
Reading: value=0.95 unit=V
